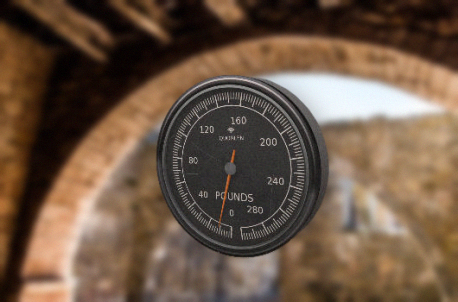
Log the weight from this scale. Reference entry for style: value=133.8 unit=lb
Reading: value=10 unit=lb
